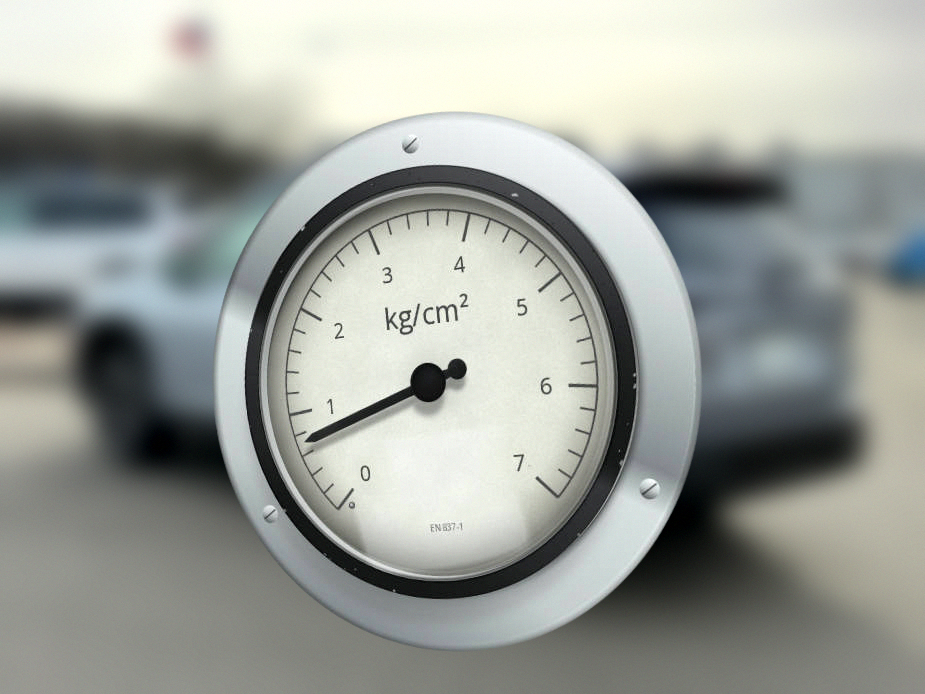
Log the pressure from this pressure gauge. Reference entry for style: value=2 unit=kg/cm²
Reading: value=0.7 unit=kg/cm²
